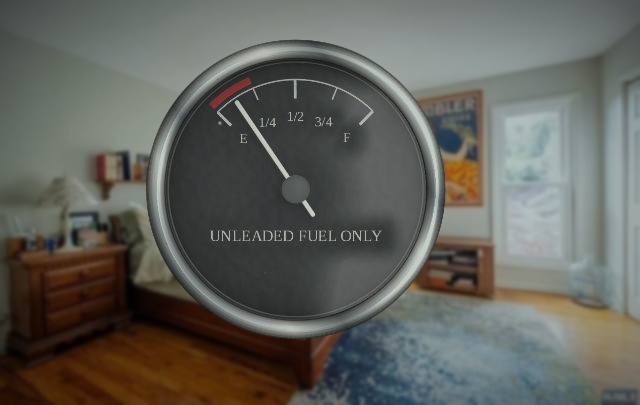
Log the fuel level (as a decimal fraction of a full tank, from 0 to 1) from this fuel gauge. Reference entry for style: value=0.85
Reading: value=0.125
